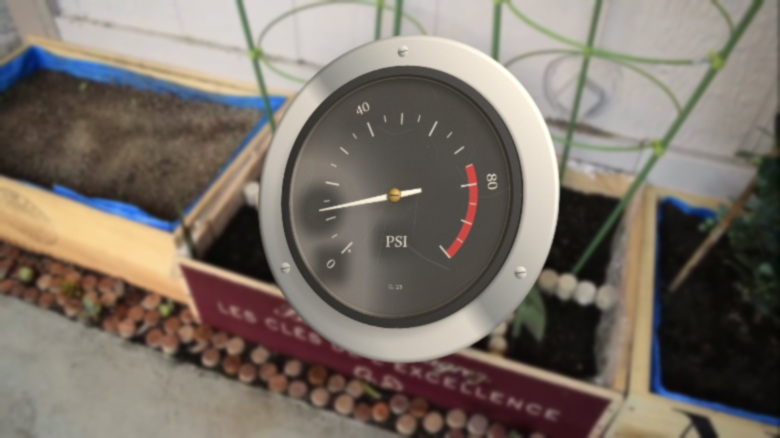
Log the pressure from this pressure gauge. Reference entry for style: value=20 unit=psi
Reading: value=12.5 unit=psi
